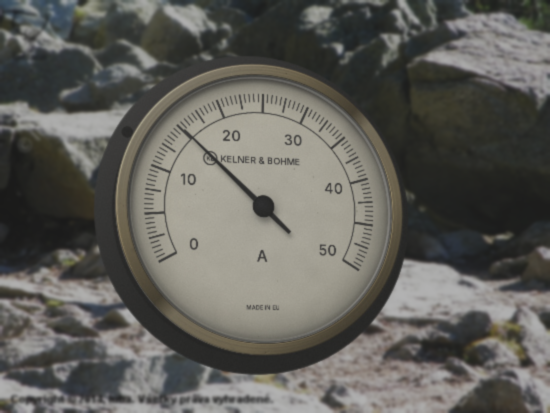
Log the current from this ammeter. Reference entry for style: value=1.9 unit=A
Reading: value=15 unit=A
